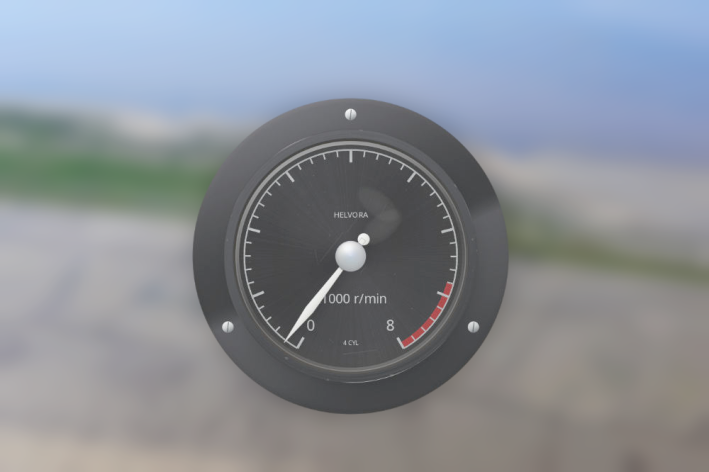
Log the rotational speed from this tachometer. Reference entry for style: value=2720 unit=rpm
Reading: value=200 unit=rpm
